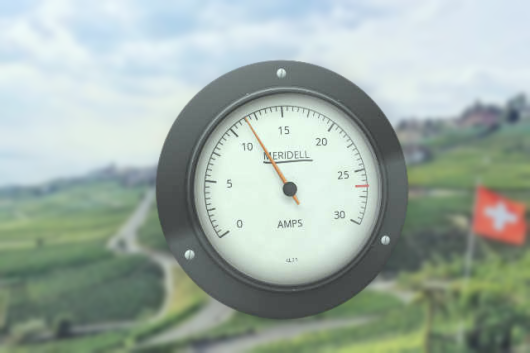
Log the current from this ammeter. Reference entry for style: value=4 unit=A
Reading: value=11.5 unit=A
